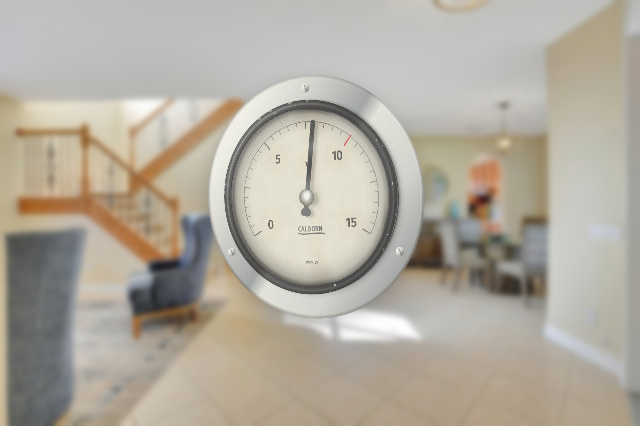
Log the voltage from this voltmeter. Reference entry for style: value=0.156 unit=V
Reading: value=8 unit=V
